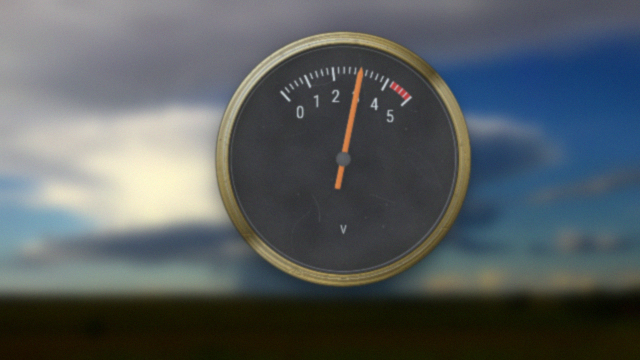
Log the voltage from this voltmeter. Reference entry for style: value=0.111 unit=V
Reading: value=3 unit=V
